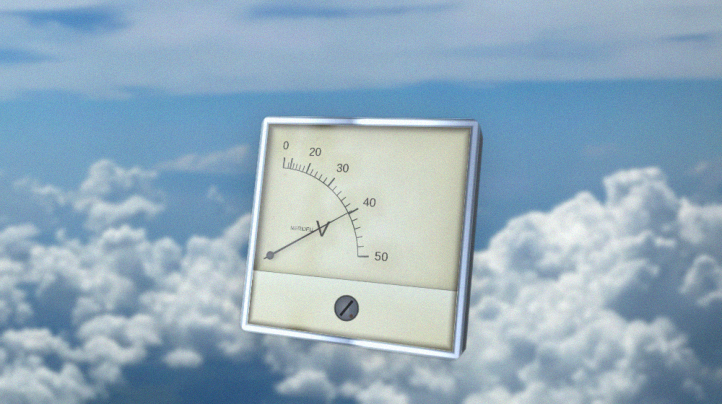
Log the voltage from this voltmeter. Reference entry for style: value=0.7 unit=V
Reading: value=40 unit=V
